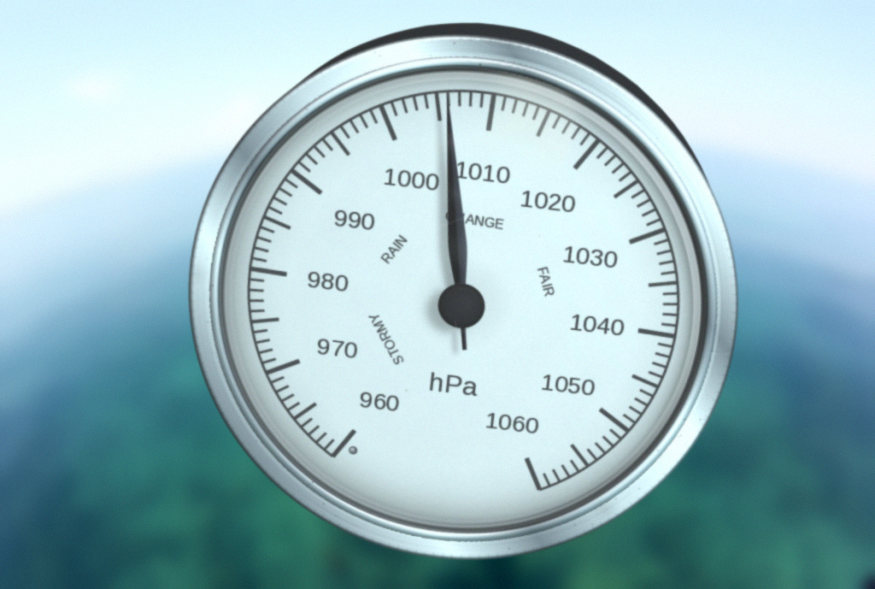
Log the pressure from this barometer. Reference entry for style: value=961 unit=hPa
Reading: value=1006 unit=hPa
